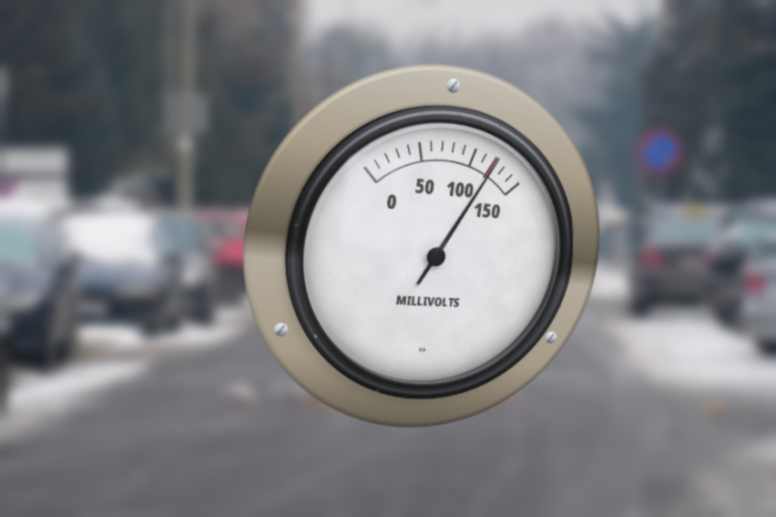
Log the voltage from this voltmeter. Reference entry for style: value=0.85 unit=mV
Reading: value=120 unit=mV
